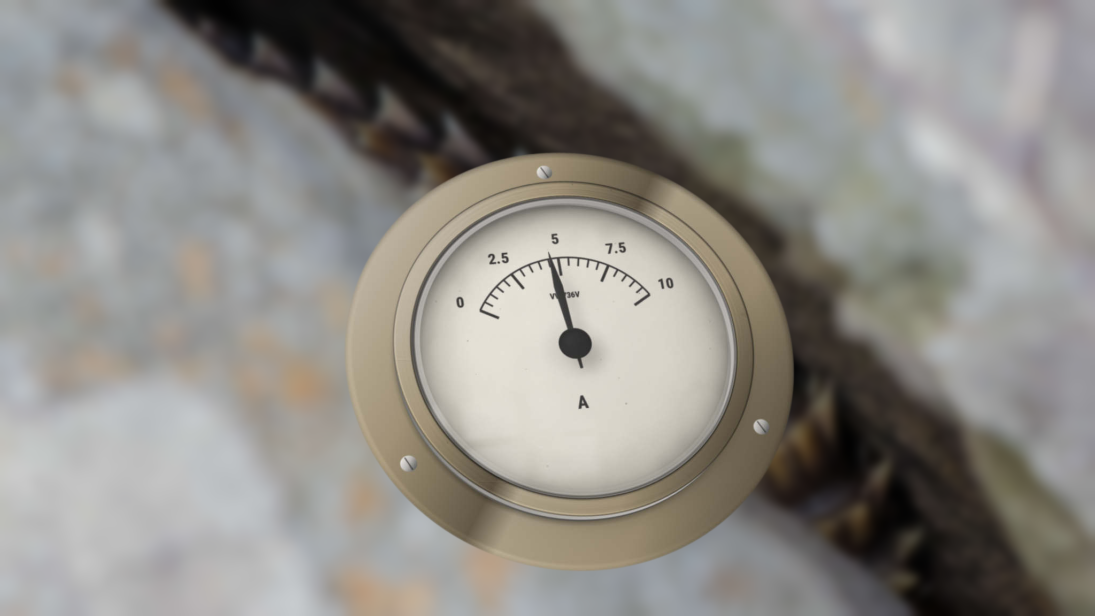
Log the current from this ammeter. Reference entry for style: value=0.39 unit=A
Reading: value=4.5 unit=A
